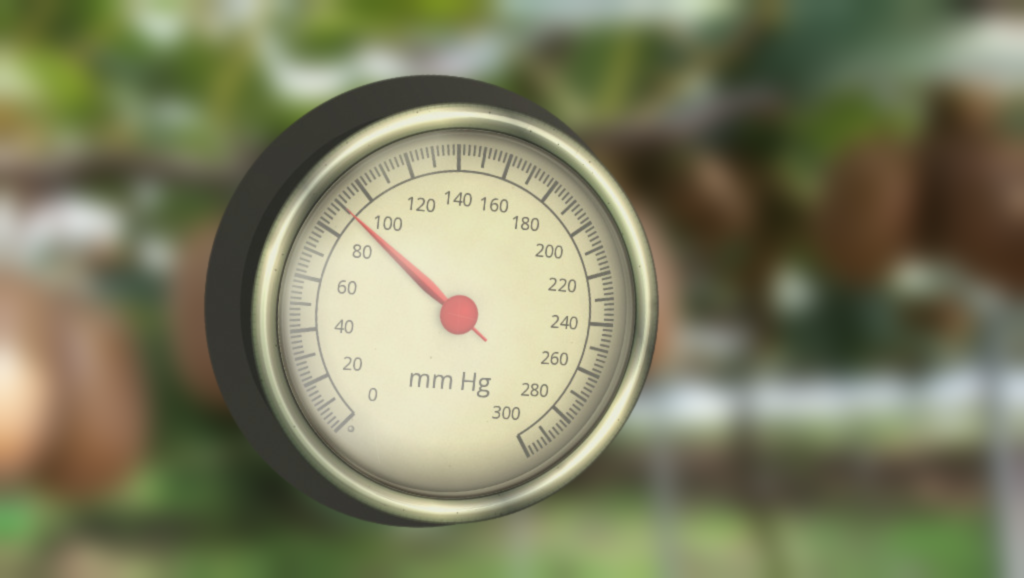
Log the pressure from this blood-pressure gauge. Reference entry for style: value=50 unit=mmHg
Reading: value=90 unit=mmHg
